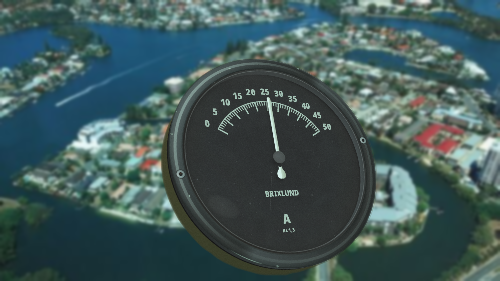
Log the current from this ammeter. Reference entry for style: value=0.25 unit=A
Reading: value=25 unit=A
